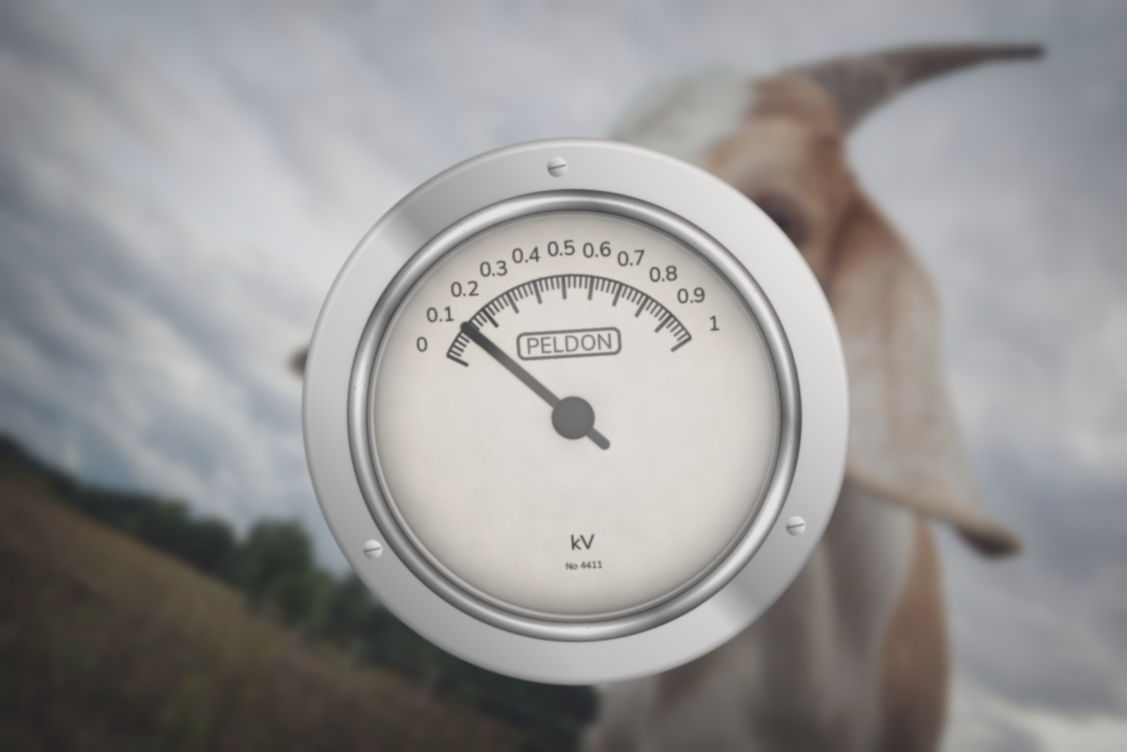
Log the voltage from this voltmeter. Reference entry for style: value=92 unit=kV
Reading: value=0.12 unit=kV
